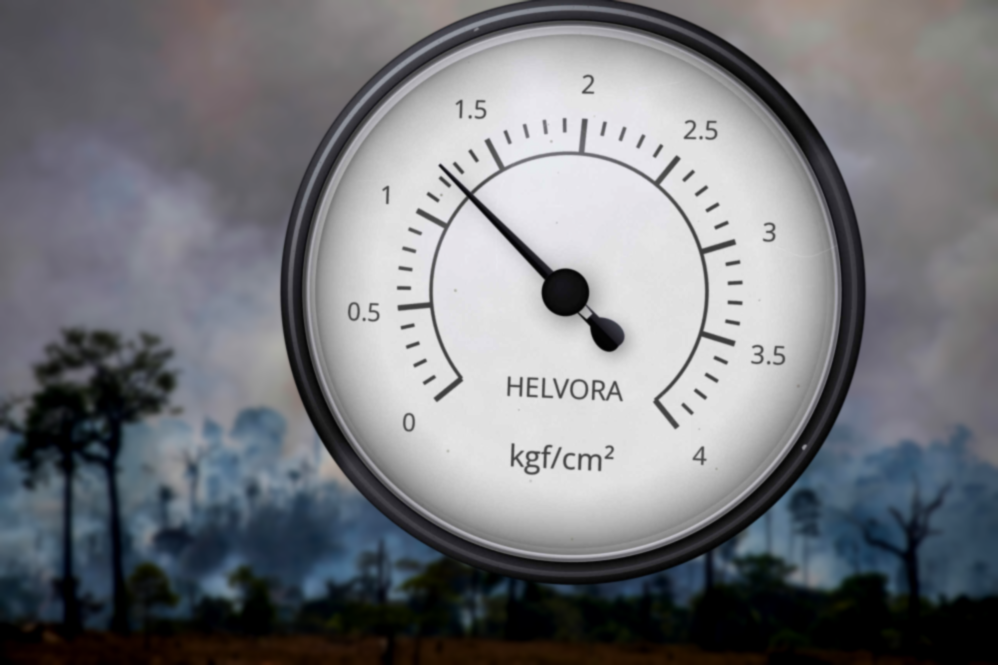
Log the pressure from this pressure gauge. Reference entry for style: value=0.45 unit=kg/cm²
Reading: value=1.25 unit=kg/cm²
